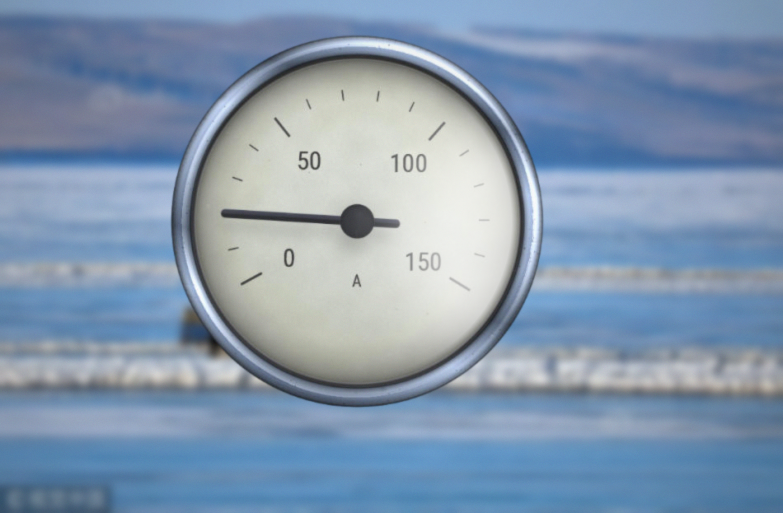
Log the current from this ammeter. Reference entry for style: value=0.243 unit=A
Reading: value=20 unit=A
